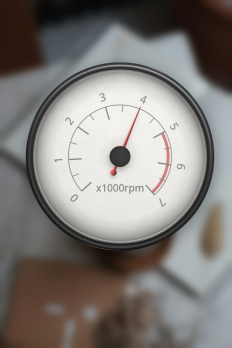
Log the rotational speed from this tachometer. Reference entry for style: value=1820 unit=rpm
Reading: value=4000 unit=rpm
